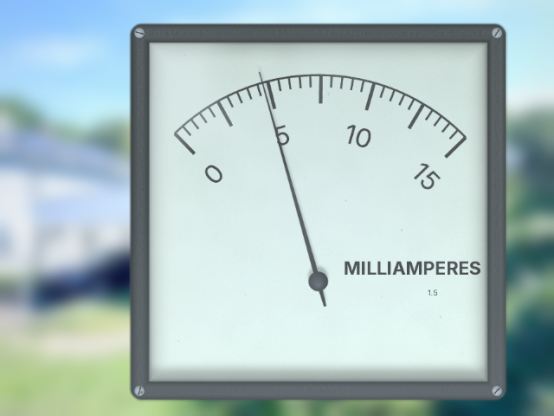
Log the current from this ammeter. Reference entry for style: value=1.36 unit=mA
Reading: value=4.75 unit=mA
